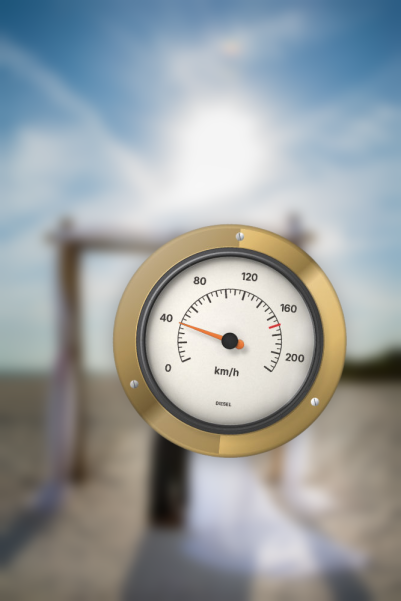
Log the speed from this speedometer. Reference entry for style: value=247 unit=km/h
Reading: value=40 unit=km/h
